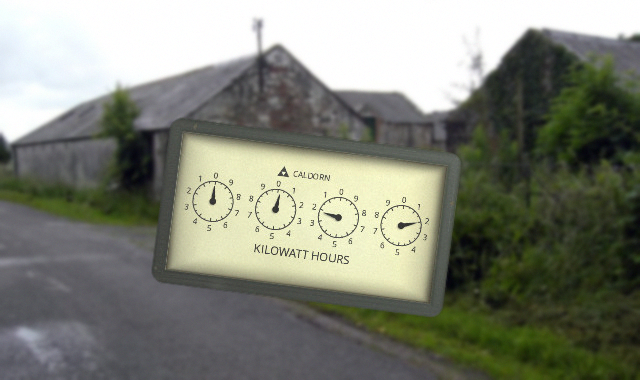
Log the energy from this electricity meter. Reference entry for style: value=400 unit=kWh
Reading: value=22 unit=kWh
